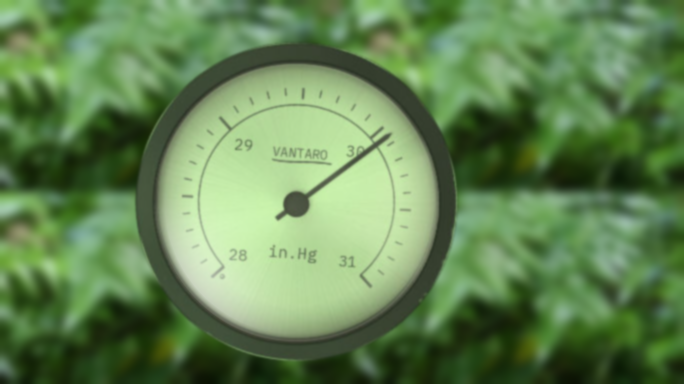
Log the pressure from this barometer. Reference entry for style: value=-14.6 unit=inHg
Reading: value=30.05 unit=inHg
